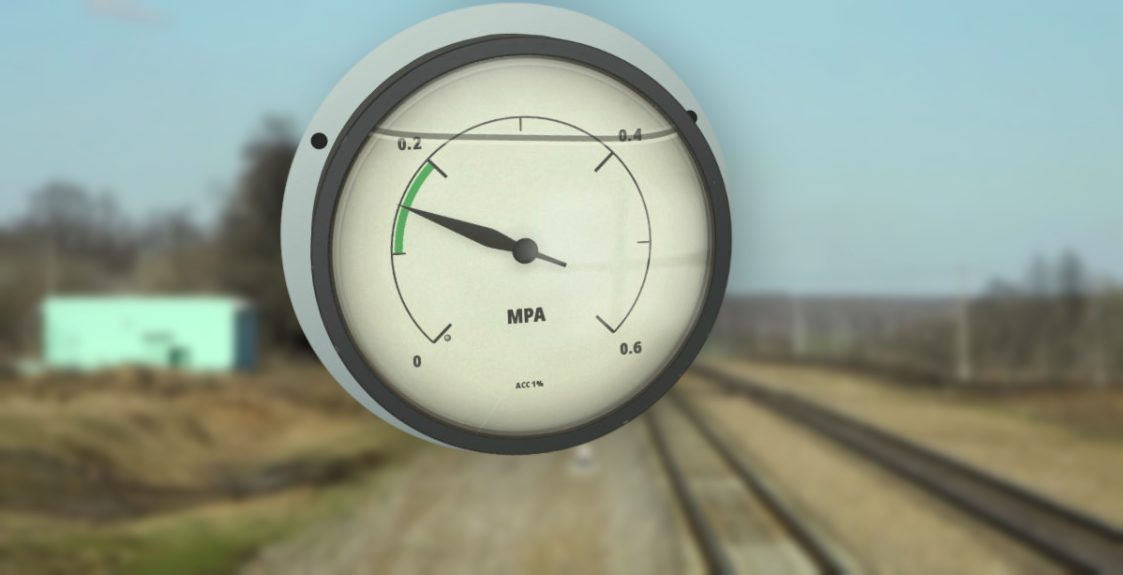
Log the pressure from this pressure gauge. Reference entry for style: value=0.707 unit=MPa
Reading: value=0.15 unit=MPa
